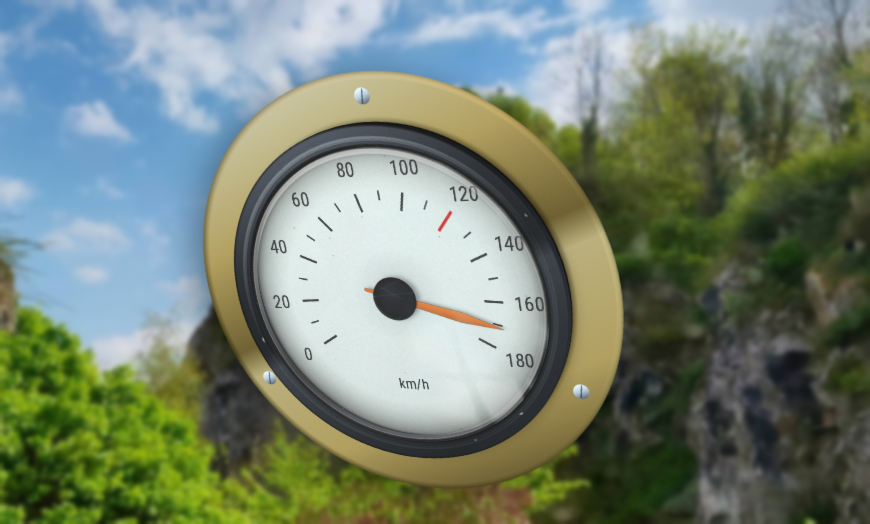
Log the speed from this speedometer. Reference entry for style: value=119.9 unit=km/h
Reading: value=170 unit=km/h
